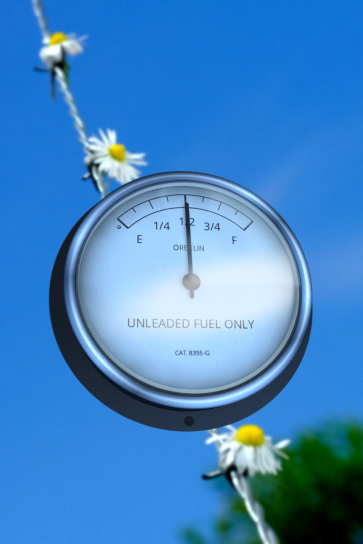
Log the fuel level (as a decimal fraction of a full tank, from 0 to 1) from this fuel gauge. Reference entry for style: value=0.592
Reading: value=0.5
